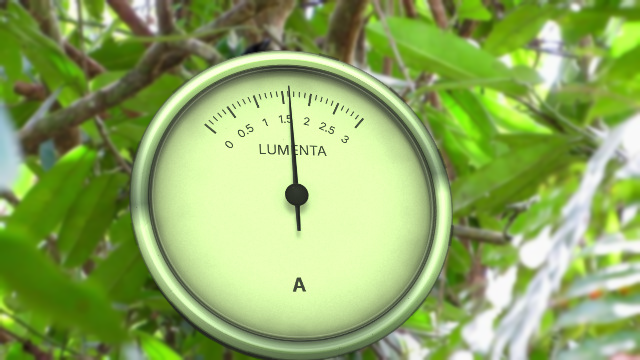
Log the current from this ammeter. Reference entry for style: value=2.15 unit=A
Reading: value=1.6 unit=A
